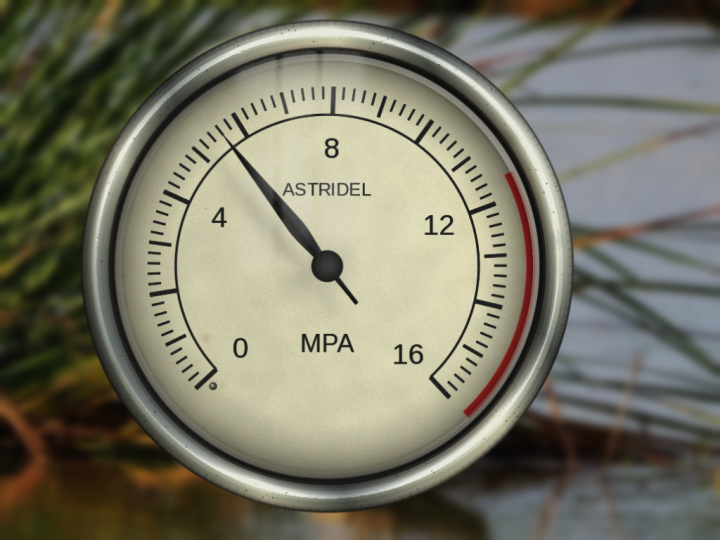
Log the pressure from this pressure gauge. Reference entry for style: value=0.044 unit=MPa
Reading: value=5.6 unit=MPa
